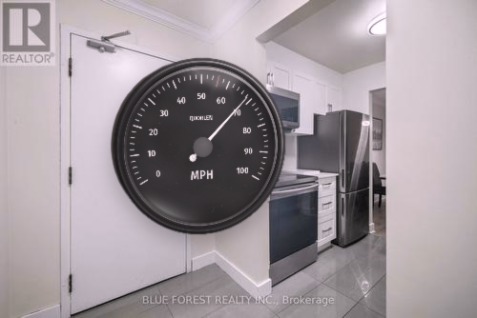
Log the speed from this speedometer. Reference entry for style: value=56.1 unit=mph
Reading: value=68 unit=mph
